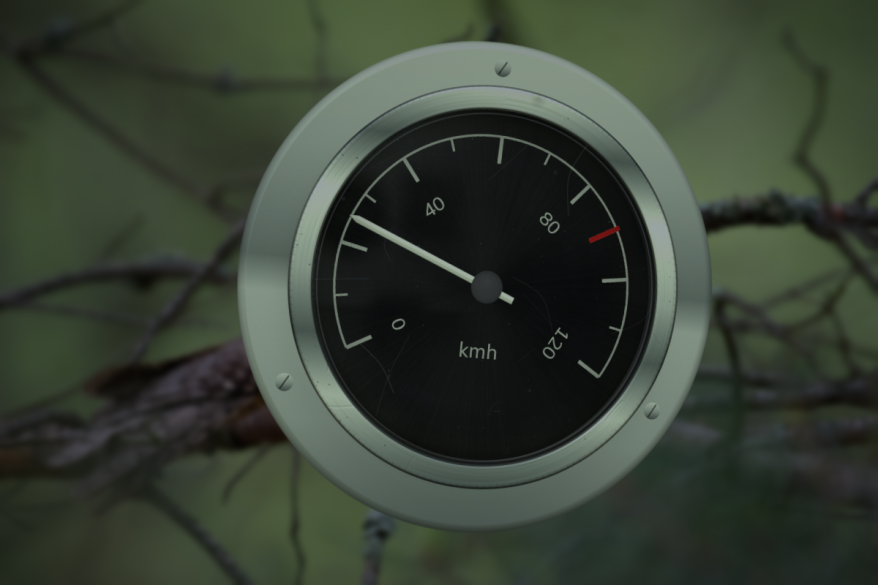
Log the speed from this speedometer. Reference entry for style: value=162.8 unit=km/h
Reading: value=25 unit=km/h
